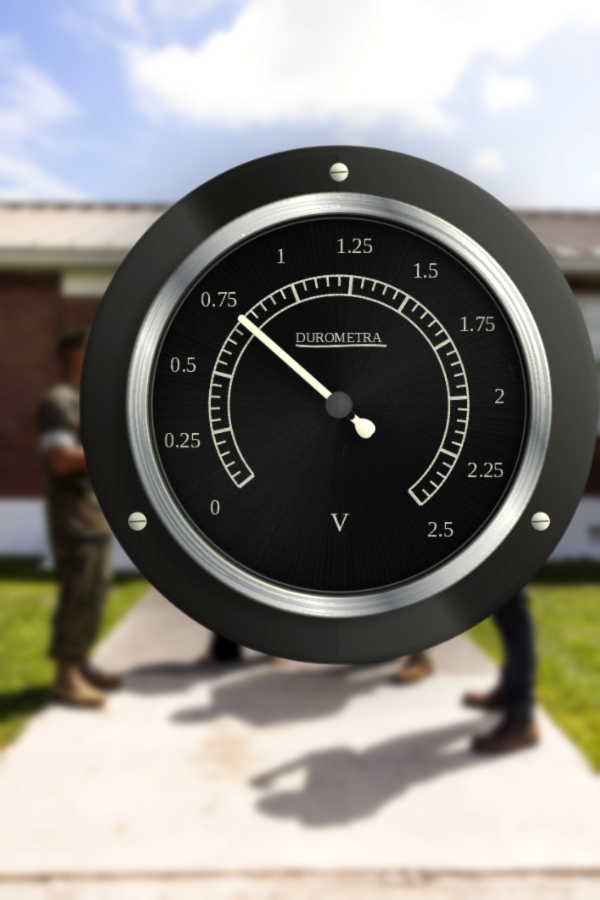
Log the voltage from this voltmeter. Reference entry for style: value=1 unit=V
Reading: value=0.75 unit=V
